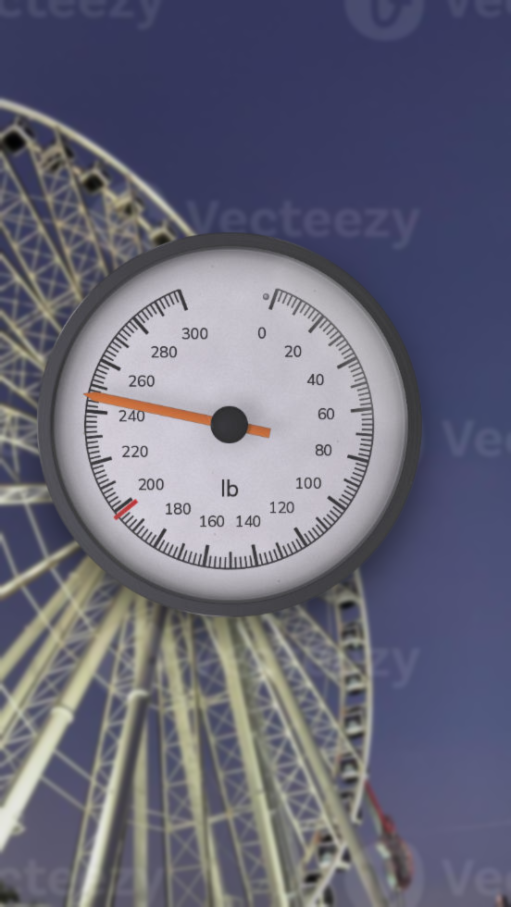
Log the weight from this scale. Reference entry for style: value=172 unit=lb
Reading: value=246 unit=lb
